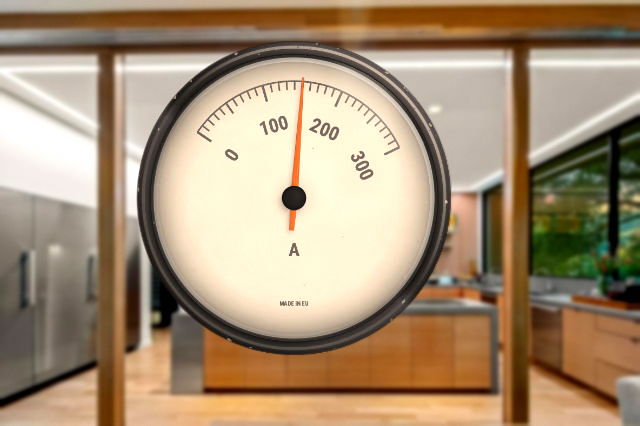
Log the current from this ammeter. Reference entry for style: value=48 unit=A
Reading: value=150 unit=A
